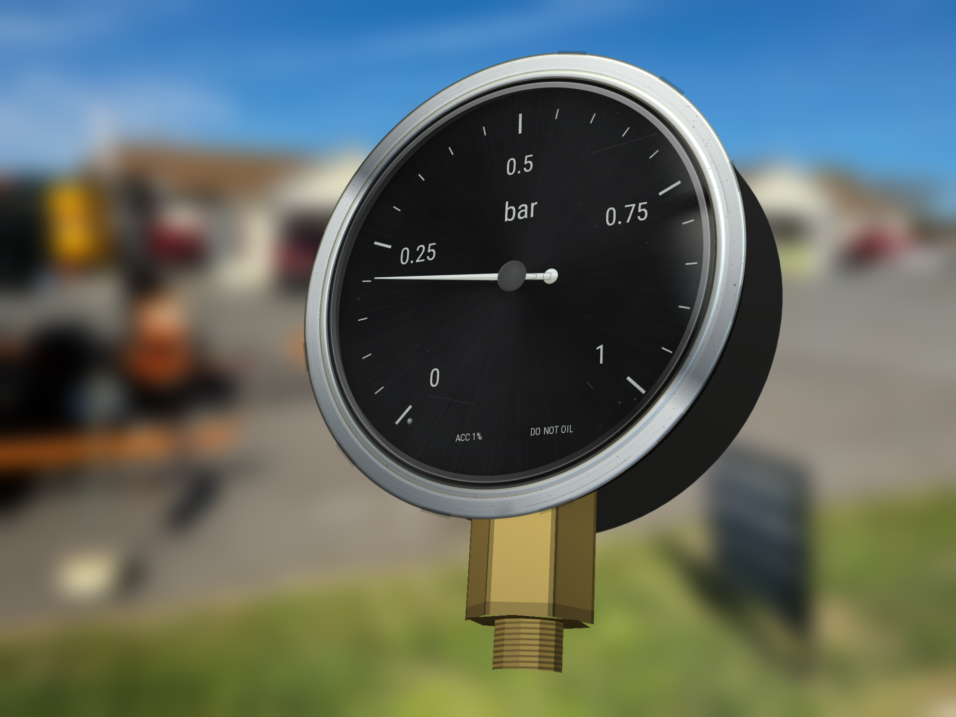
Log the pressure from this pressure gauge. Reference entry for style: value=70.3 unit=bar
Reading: value=0.2 unit=bar
